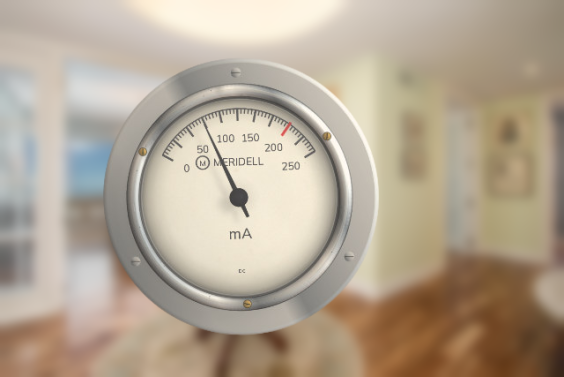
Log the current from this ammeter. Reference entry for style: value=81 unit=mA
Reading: value=75 unit=mA
